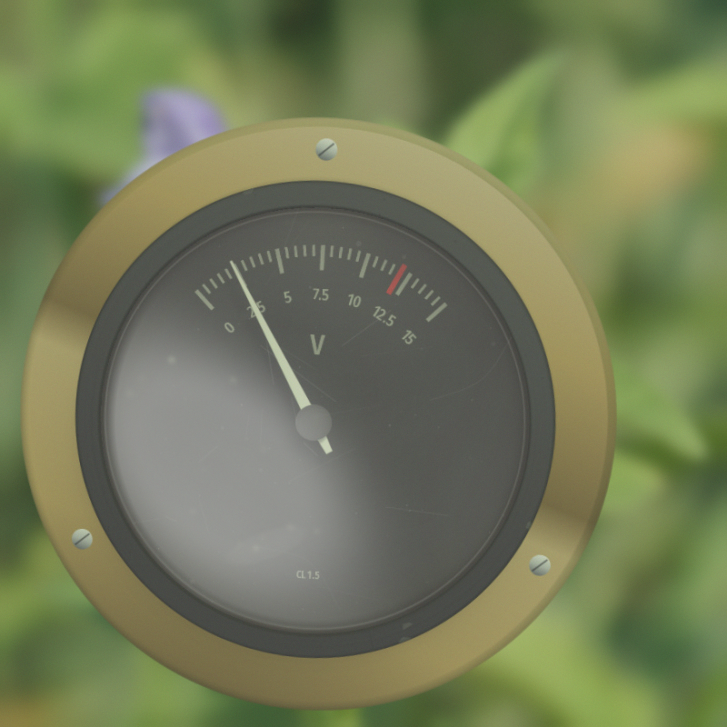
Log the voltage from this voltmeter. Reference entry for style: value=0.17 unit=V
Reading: value=2.5 unit=V
